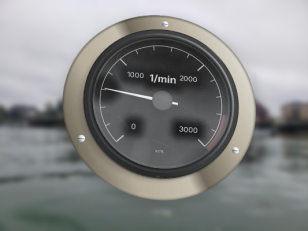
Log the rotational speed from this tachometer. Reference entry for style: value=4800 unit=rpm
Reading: value=600 unit=rpm
